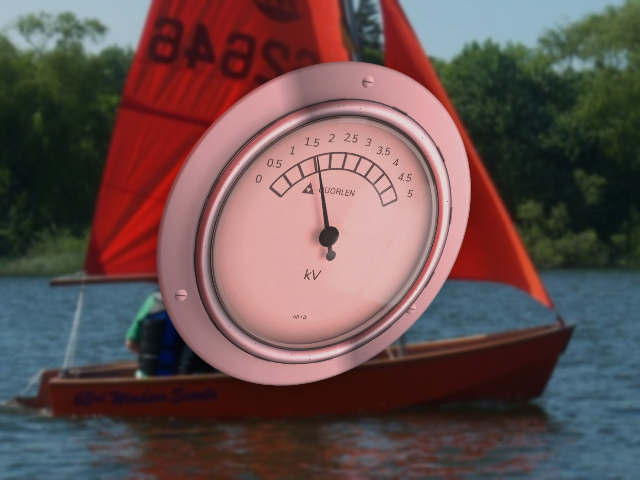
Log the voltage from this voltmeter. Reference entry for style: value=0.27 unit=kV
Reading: value=1.5 unit=kV
